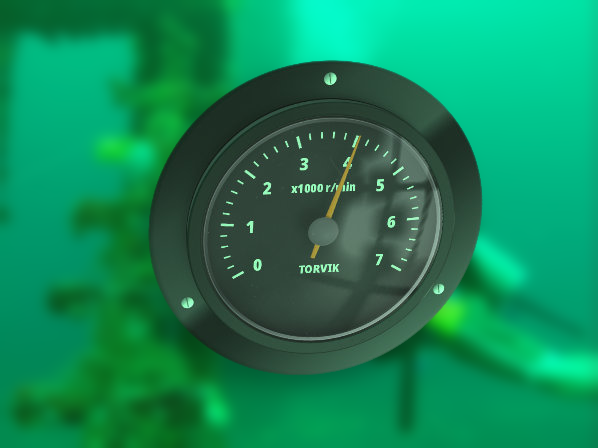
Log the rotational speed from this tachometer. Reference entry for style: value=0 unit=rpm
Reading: value=4000 unit=rpm
